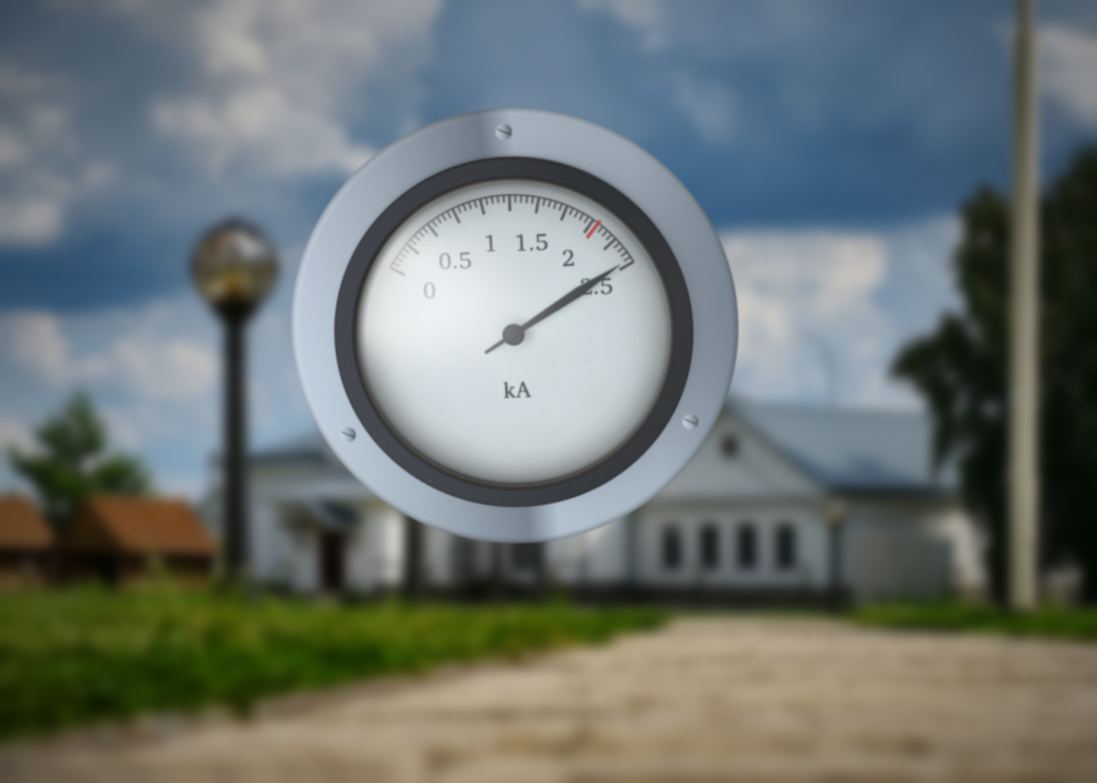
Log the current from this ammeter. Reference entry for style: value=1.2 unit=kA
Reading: value=2.45 unit=kA
